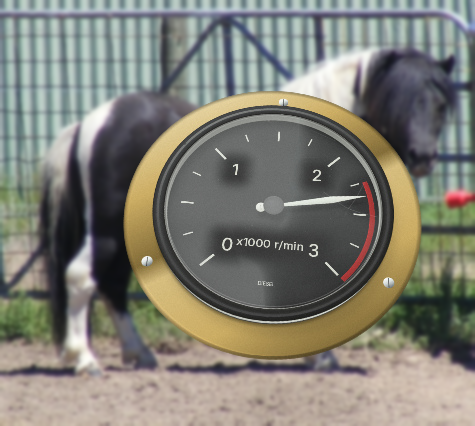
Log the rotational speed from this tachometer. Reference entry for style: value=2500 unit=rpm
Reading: value=2375 unit=rpm
